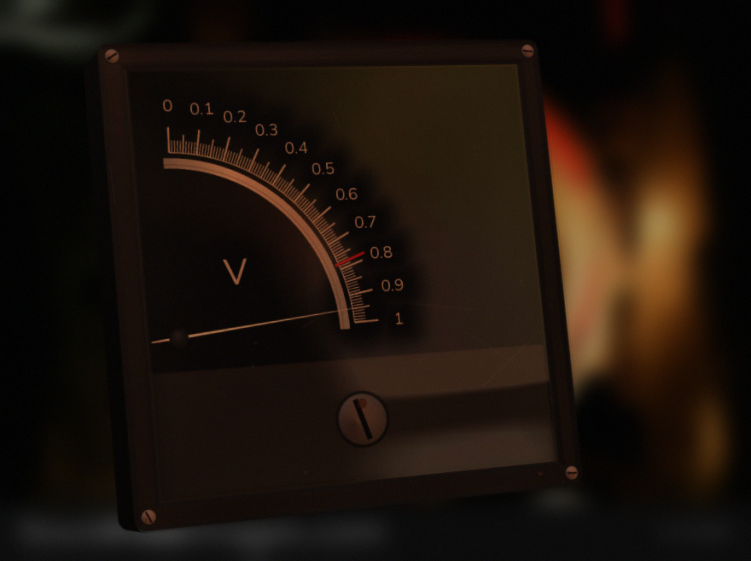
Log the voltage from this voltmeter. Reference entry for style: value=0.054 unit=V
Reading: value=0.95 unit=V
